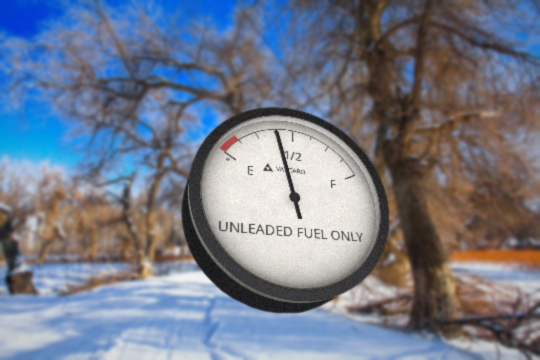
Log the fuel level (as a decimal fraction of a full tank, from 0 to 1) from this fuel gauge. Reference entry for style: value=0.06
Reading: value=0.375
